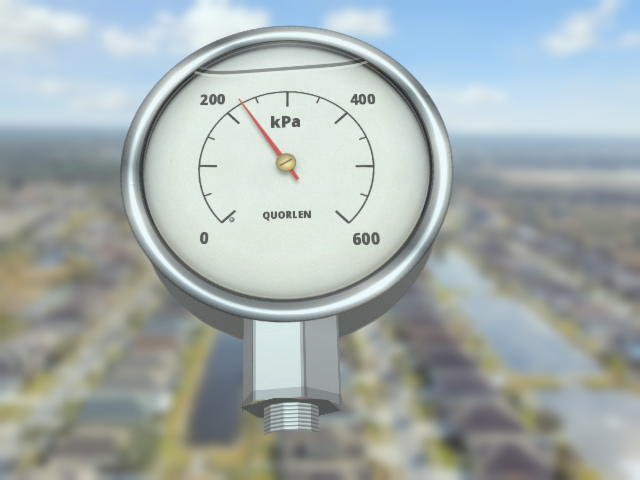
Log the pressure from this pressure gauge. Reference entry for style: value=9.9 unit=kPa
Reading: value=225 unit=kPa
